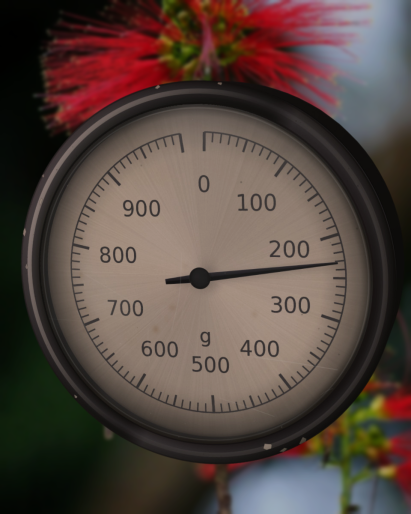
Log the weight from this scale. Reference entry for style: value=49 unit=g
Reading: value=230 unit=g
